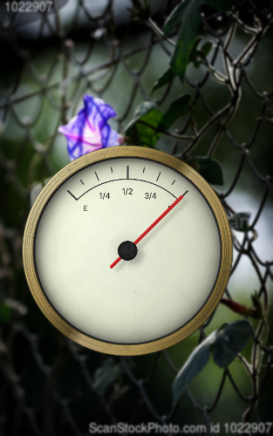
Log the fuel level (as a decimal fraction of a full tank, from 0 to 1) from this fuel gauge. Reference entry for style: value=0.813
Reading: value=1
